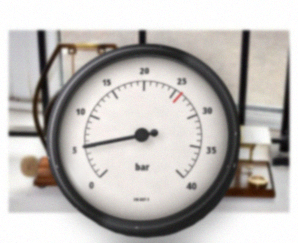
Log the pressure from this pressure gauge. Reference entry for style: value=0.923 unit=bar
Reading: value=5 unit=bar
